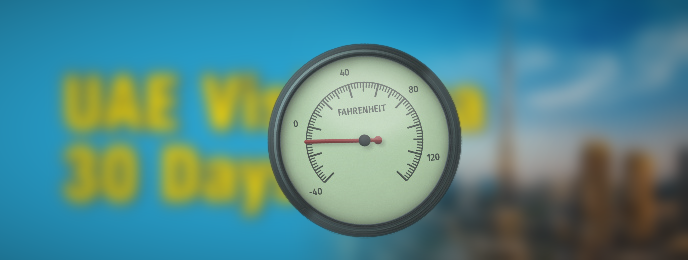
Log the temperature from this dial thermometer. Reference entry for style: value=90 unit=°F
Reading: value=-10 unit=°F
